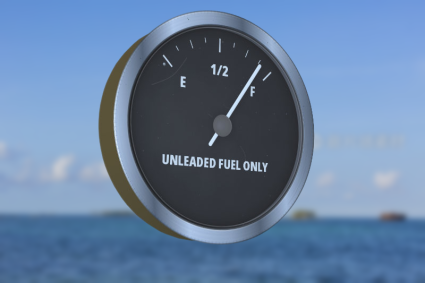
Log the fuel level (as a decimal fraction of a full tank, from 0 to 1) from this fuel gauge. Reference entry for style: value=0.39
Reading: value=0.875
